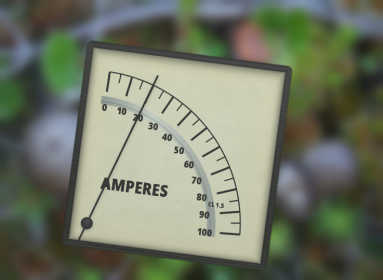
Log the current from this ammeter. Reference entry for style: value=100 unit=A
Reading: value=20 unit=A
